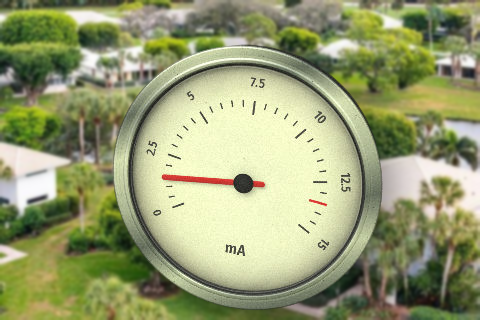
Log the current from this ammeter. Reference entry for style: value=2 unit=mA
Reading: value=1.5 unit=mA
